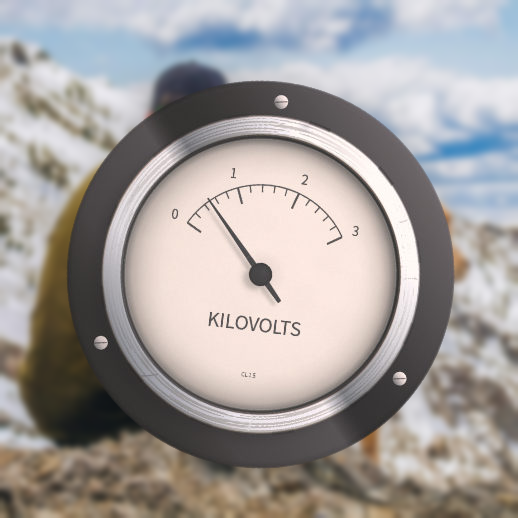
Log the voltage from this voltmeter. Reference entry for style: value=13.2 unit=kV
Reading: value=0.5 unit=kV
